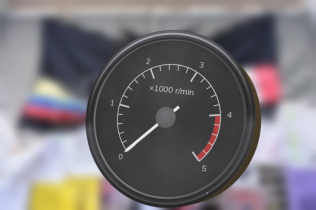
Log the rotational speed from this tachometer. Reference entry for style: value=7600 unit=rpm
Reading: value=0 unit=rpm
